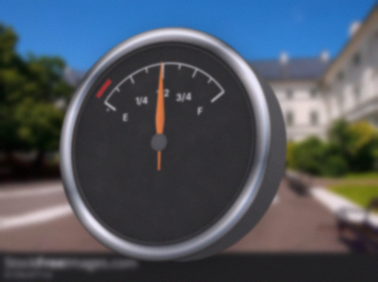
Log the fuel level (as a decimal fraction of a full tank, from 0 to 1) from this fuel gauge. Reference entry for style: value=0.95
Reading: value=0.5
